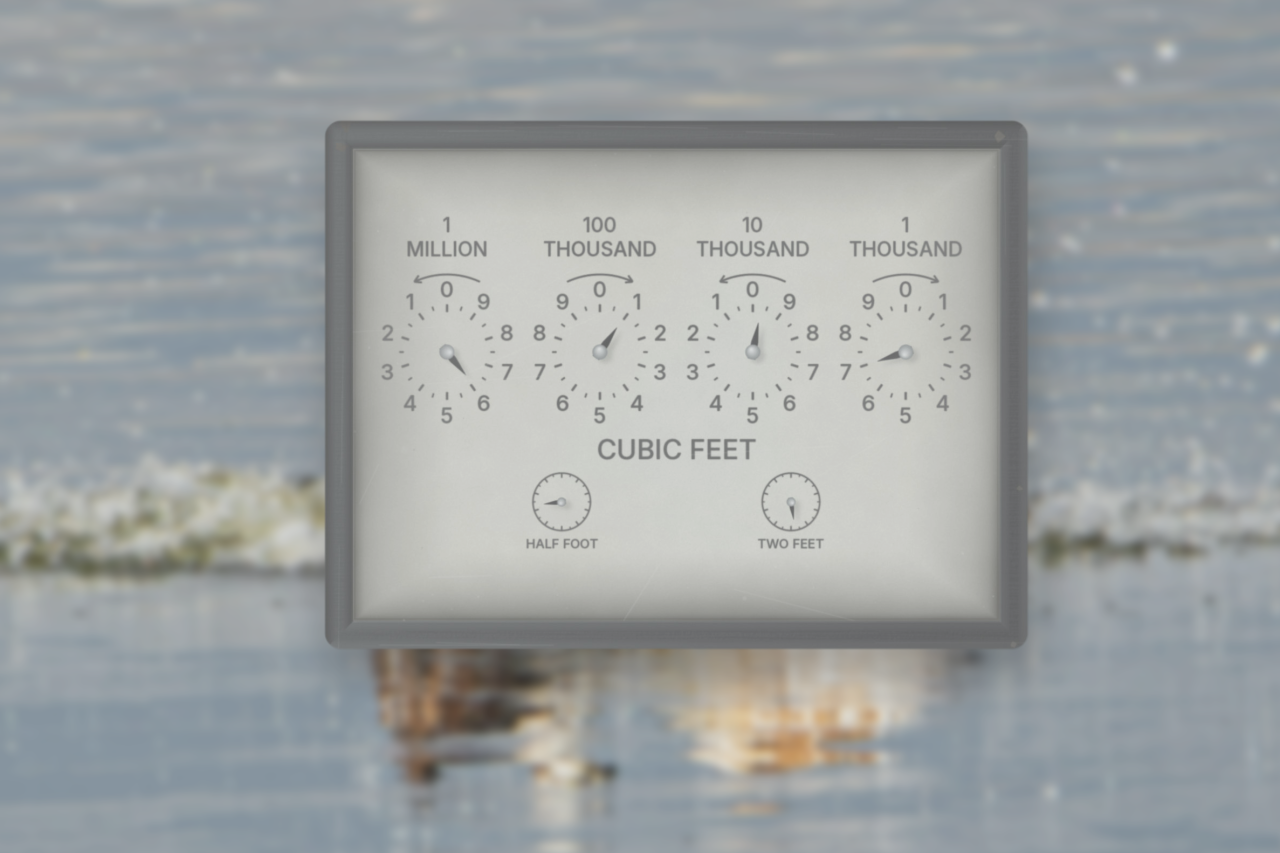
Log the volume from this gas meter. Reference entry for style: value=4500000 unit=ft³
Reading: value=609700 unit=ft³
